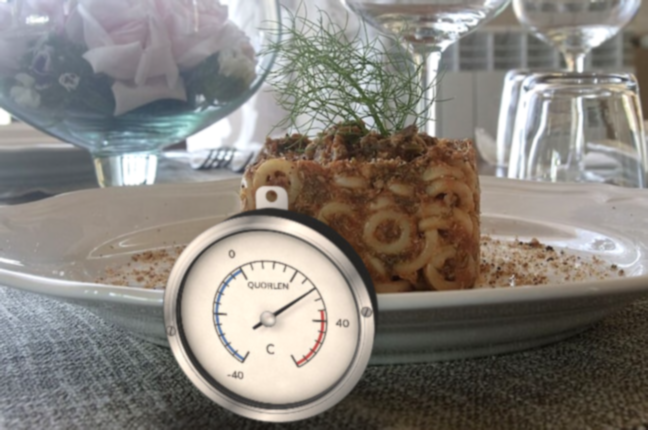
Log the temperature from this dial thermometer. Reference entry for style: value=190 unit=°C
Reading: value=28 unit=°C
